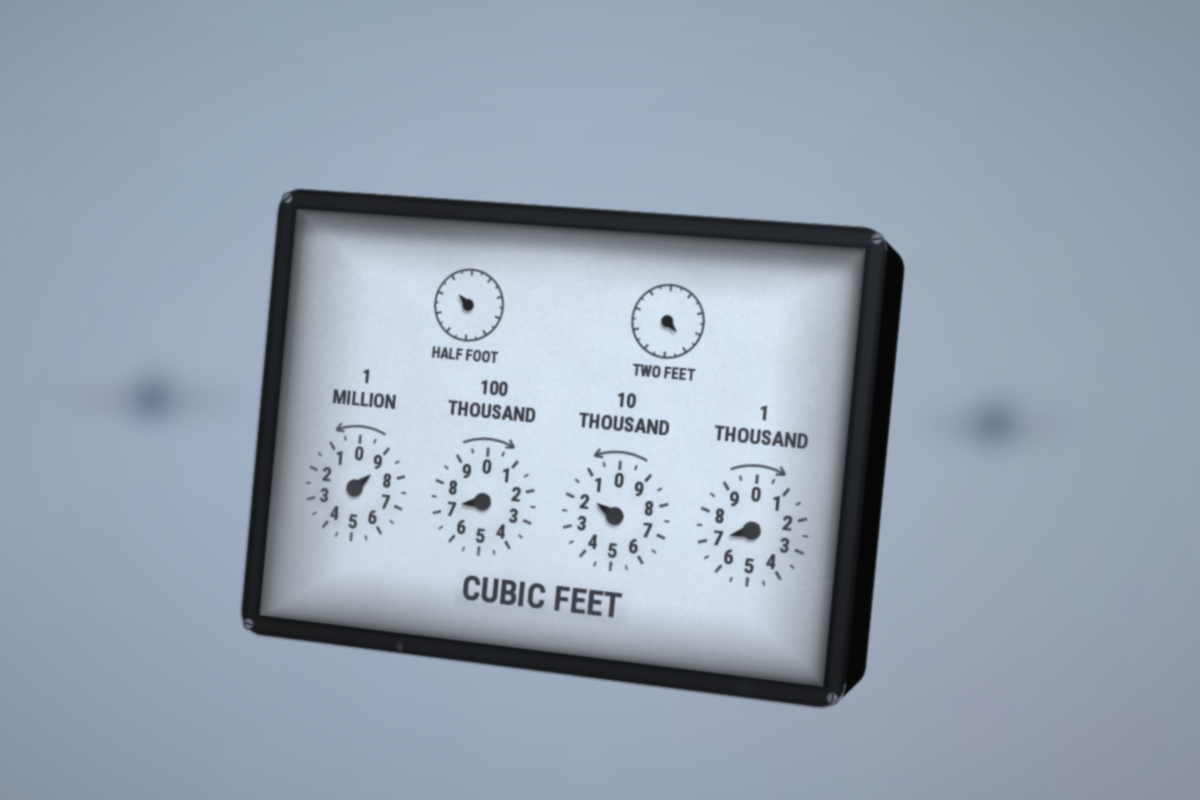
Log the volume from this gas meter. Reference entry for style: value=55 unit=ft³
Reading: value=871700 unit=ft³
